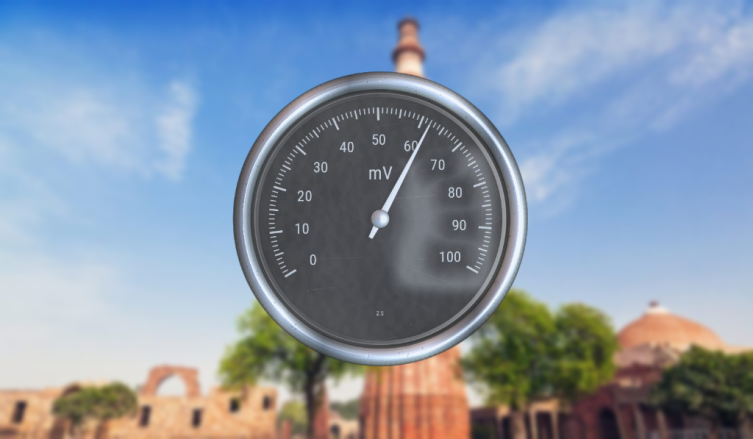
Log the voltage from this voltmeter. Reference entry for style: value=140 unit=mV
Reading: value=62 unit=mV
